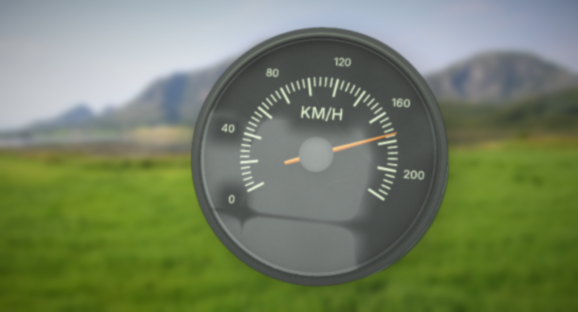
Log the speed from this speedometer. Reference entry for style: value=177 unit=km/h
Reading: value=176 unit=km/h
